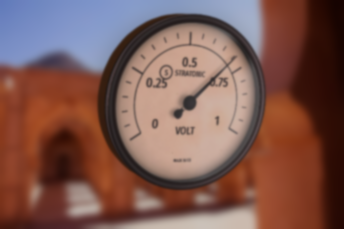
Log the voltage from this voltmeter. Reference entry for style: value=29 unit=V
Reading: value=0.7 unit=V
